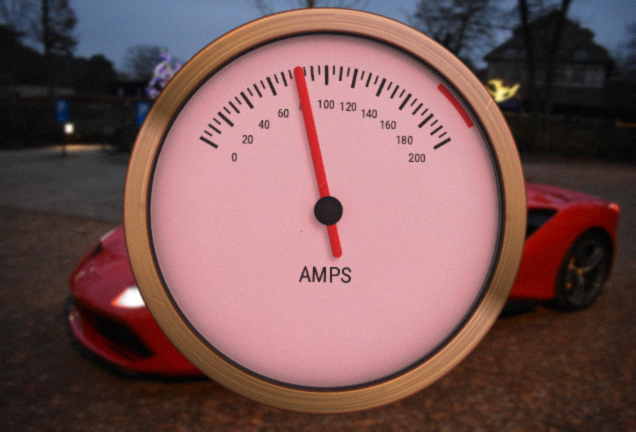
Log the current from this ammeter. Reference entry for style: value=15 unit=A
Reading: value=80 unit=A
